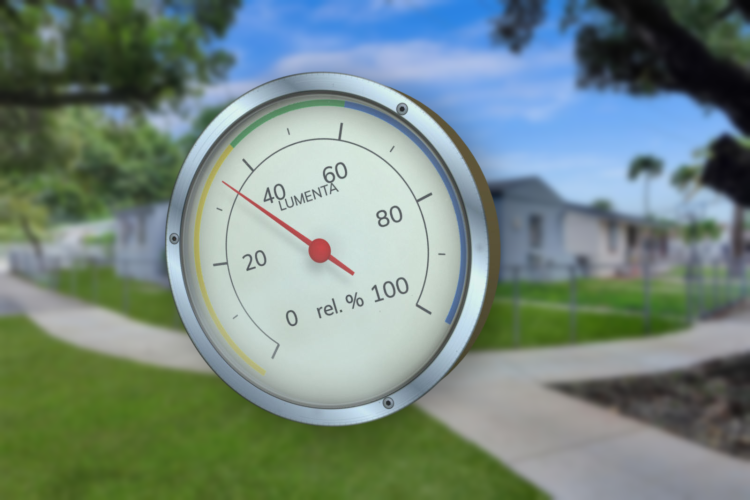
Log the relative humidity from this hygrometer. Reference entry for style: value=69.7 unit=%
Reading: value=35 unit=%
